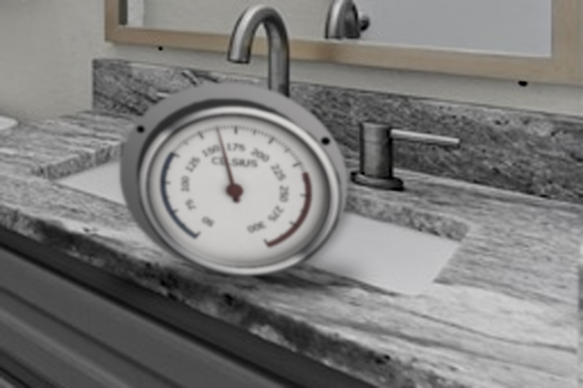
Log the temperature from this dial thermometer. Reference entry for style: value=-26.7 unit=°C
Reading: value=162.5 unit=°C
